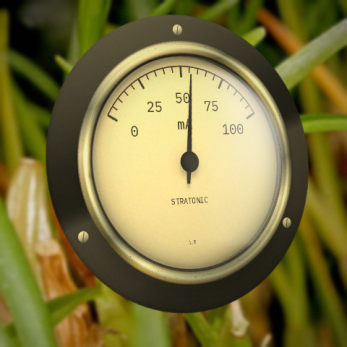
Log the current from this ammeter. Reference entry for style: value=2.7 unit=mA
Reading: value=55 unit=mA
